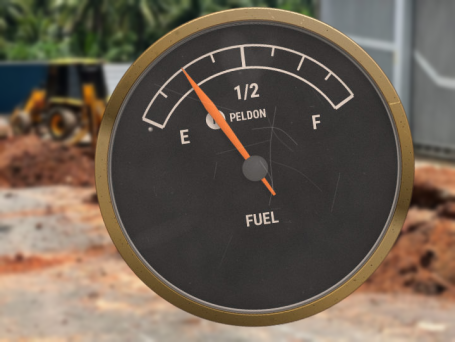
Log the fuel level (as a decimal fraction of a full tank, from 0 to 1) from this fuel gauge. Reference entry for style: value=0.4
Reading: value=0.25
